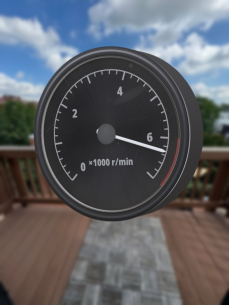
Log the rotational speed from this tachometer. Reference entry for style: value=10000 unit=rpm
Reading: value=6300 unit=rpm
